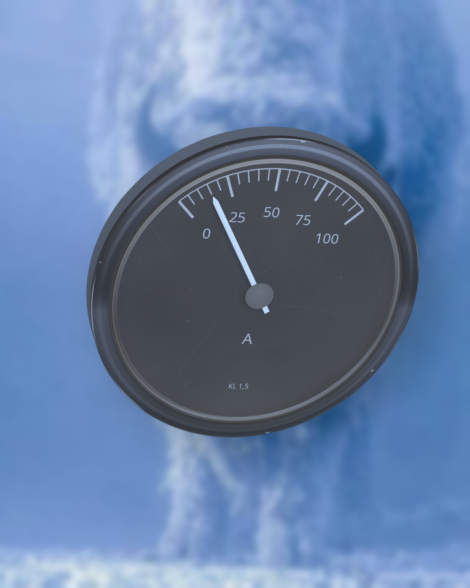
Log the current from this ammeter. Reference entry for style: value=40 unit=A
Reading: value=15 unit=A
